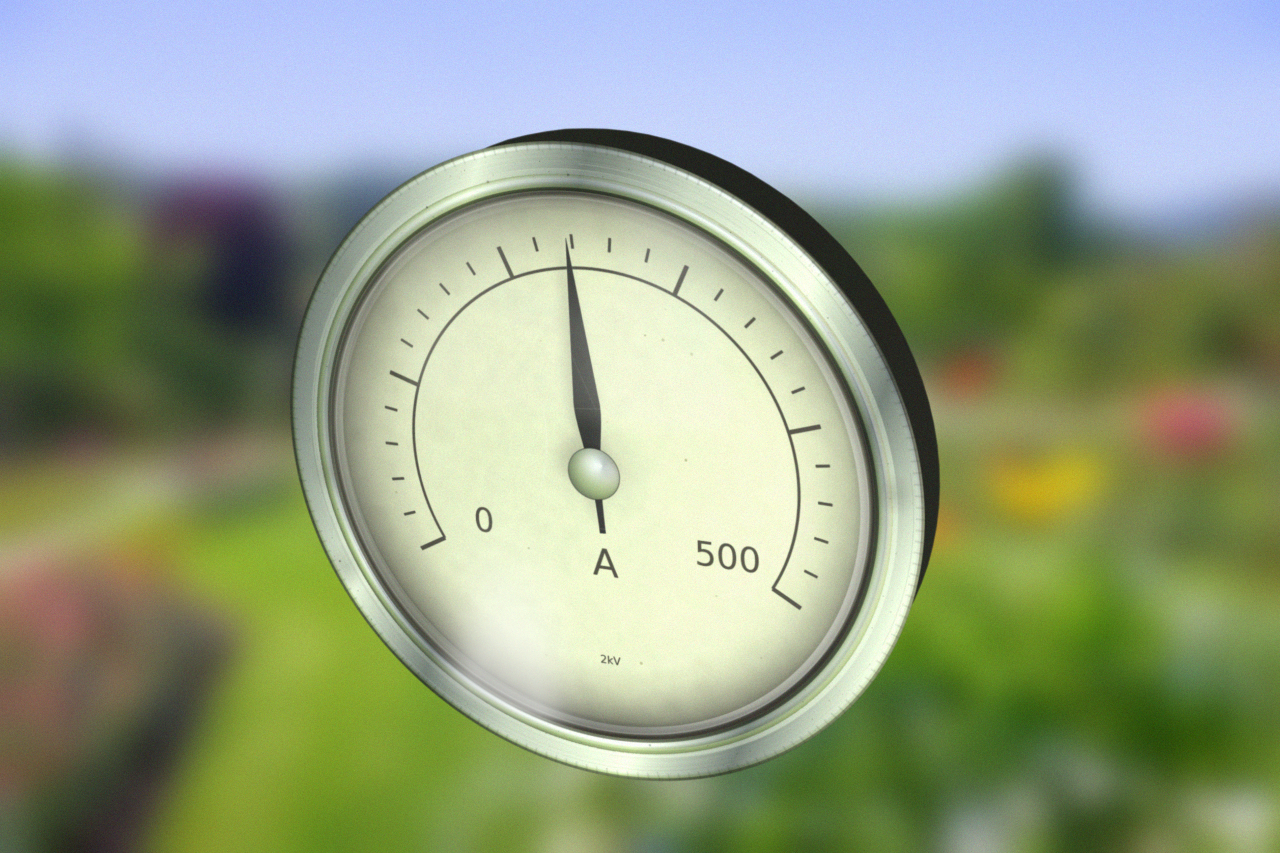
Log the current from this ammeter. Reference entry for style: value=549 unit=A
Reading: value=240 unit=A
